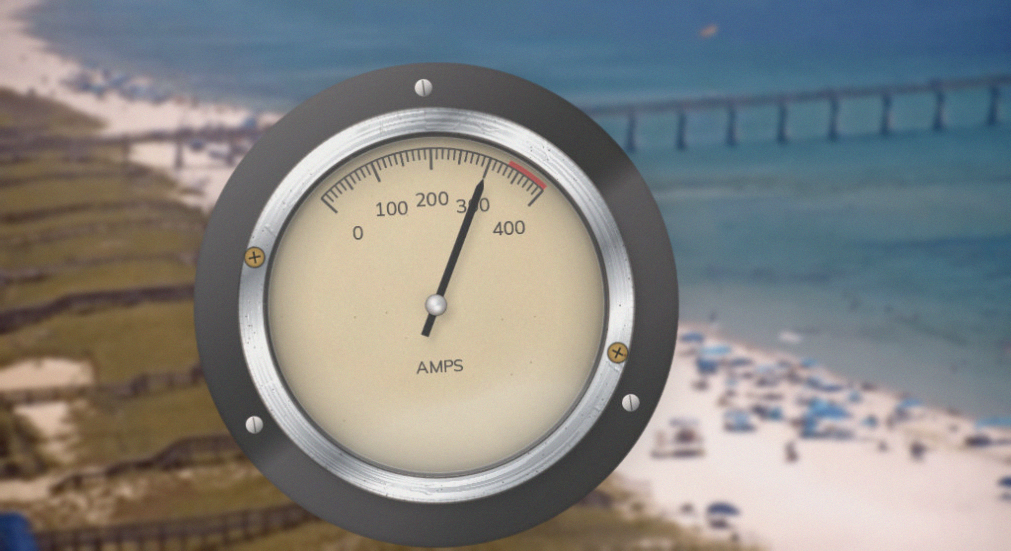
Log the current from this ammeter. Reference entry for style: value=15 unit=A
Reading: value=300 unit=A
